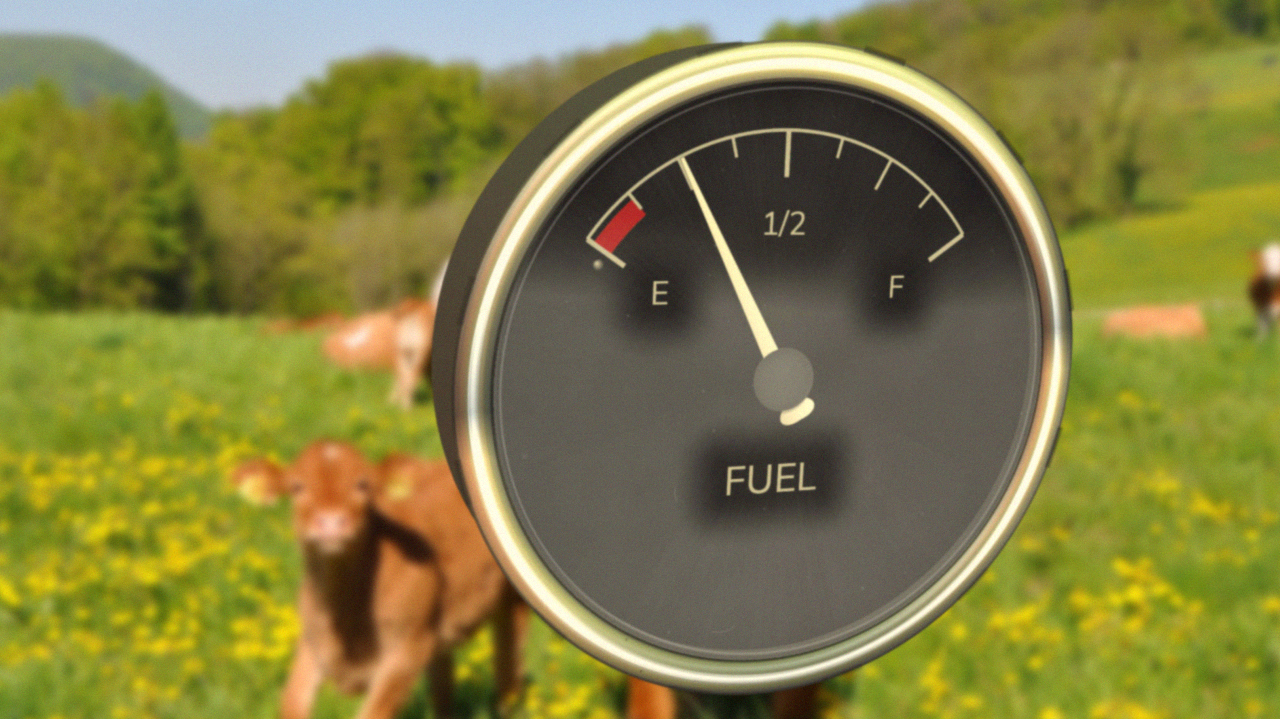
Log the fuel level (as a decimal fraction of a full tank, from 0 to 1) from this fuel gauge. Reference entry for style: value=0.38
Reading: value=0.25
